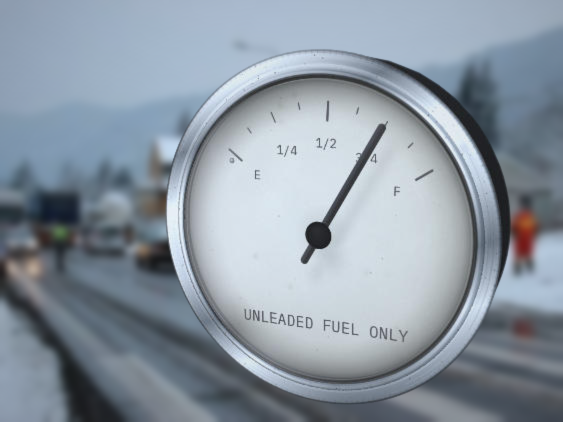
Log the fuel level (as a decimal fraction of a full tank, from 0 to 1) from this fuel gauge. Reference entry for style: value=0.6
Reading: value=0.75
